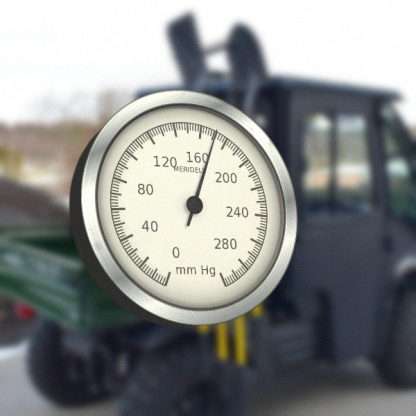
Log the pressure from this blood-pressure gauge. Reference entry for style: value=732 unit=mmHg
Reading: value=170 unit=mmHg
